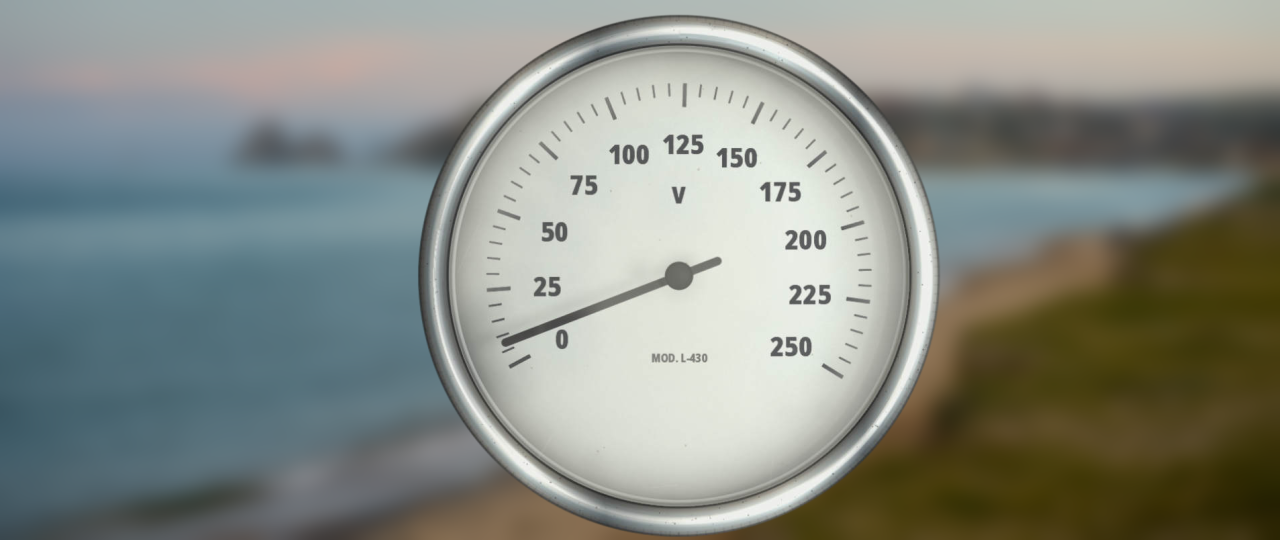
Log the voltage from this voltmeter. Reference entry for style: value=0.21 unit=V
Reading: value=7.5 unit=V
